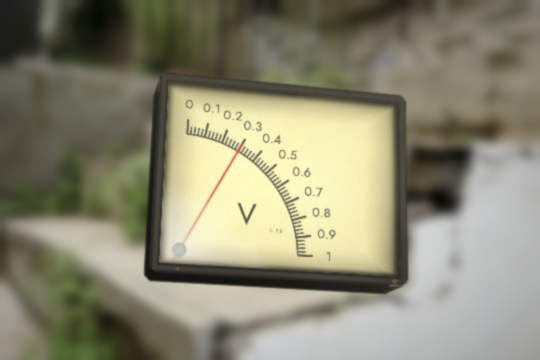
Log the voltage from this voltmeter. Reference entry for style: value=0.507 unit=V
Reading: value=0.3 unit=V
